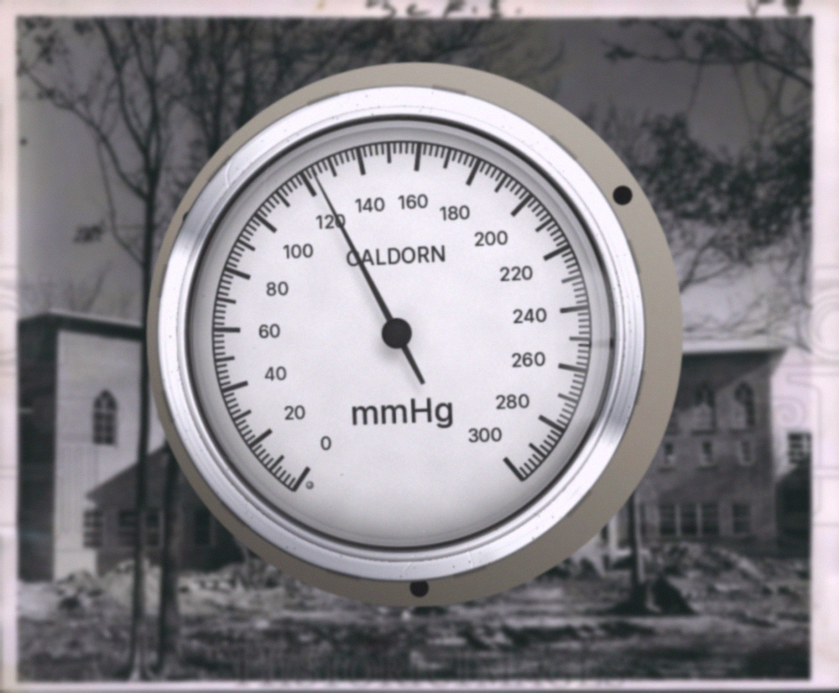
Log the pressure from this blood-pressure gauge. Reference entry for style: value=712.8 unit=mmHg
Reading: value=124 unit=mmHg
